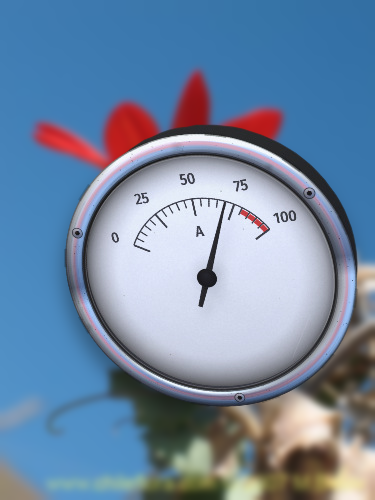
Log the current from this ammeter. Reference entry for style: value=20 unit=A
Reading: value=70 unit=A
